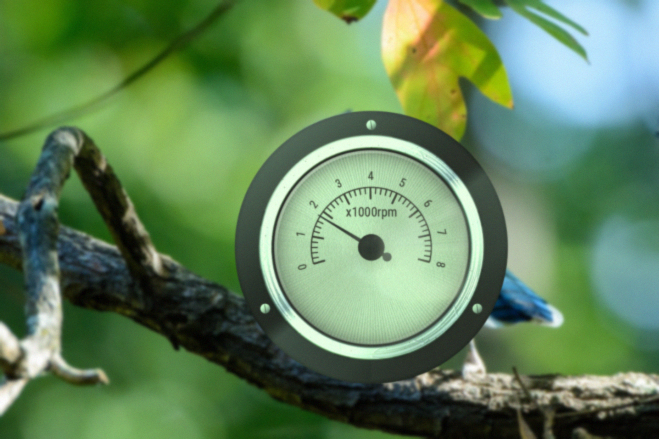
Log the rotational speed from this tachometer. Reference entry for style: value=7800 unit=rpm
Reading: value=1800 unit=rpm
